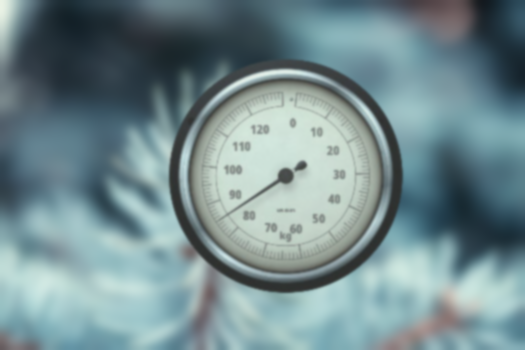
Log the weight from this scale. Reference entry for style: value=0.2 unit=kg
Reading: value=85 unit=kg
